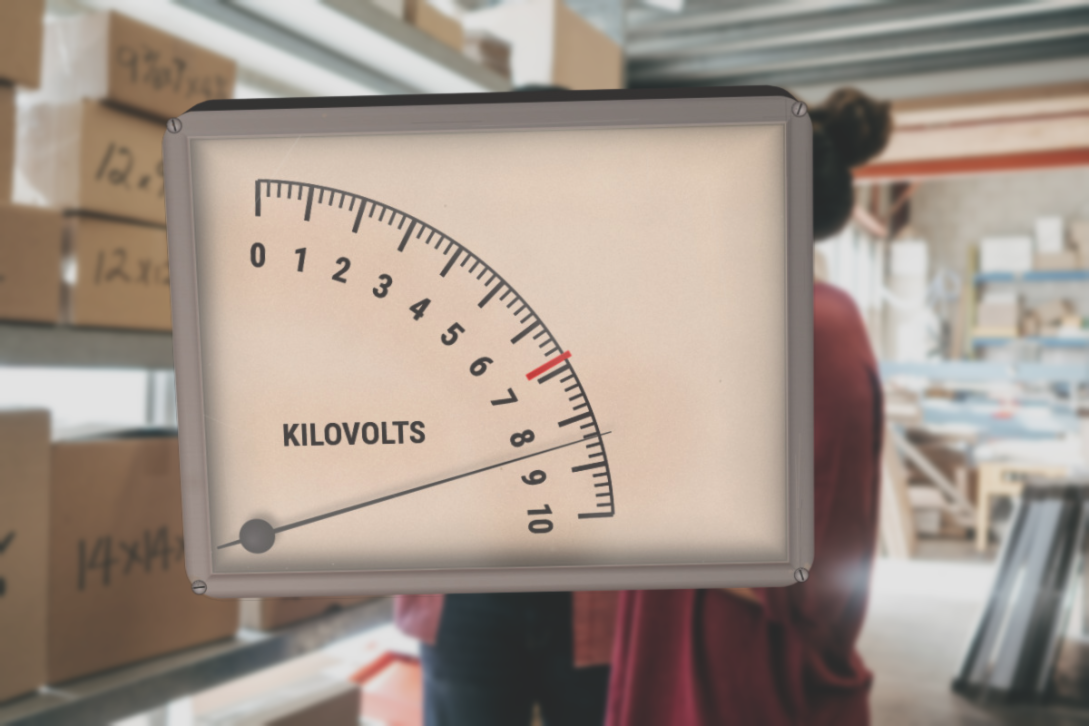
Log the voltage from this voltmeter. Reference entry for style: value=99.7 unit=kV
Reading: value=8.4 unit=kV
